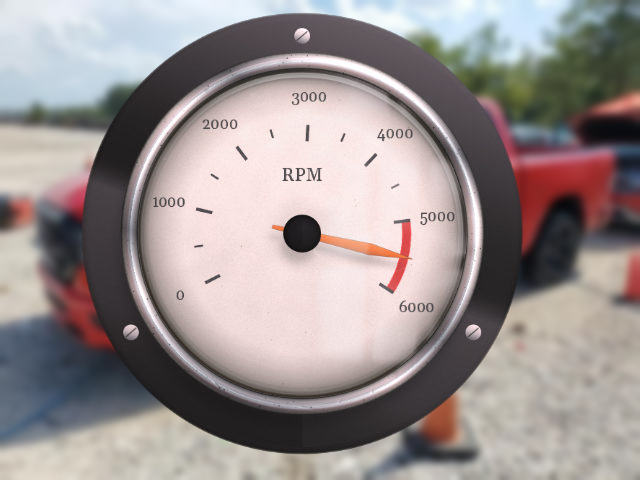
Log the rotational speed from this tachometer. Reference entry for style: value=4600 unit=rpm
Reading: value=5500 unit=rpm
